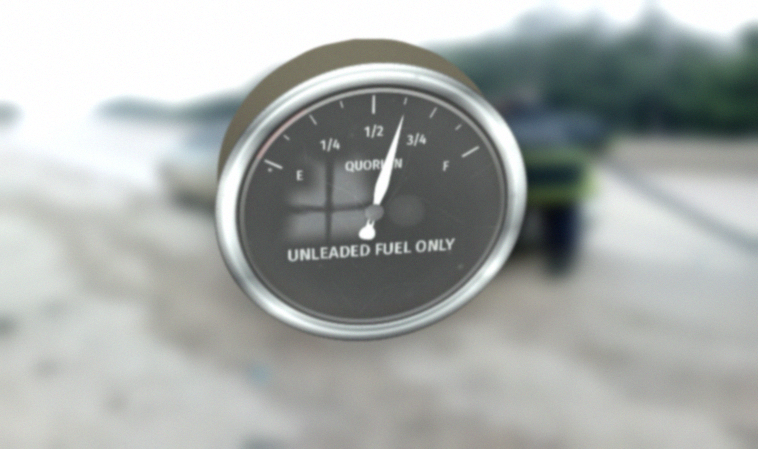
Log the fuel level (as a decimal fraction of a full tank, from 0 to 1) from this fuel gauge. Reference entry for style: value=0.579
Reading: value=0.625
